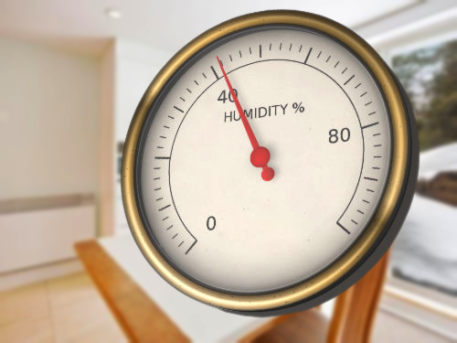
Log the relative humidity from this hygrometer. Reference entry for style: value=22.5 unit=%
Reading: value=42 unit=%
